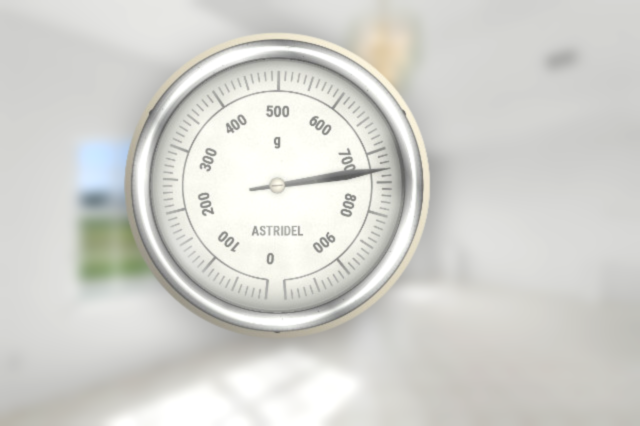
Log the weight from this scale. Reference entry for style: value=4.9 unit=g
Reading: value=730 unit=g
